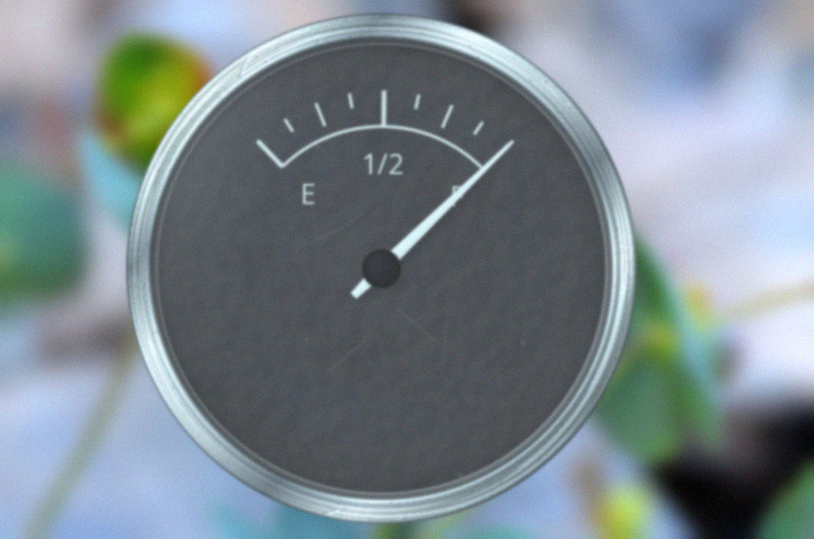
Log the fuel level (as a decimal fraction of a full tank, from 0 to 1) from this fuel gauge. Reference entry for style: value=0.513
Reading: value=1
